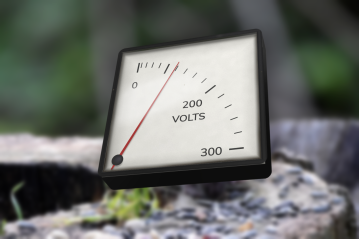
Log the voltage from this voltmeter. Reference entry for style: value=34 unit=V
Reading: value=120 unit=V
